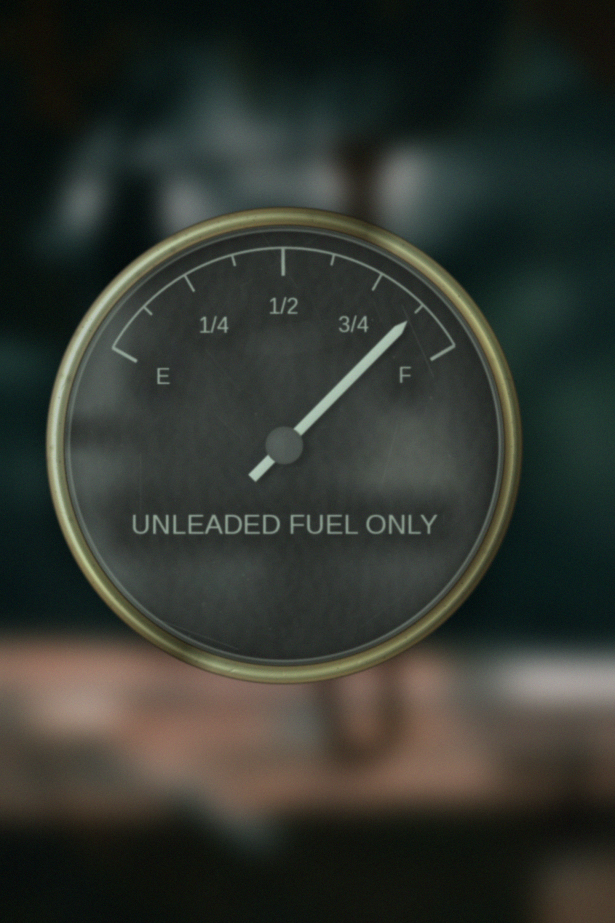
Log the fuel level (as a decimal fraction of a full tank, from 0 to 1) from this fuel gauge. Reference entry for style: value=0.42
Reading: value=0.875
